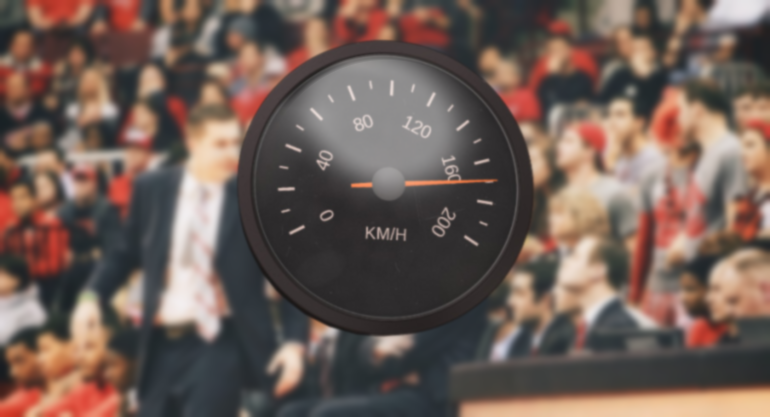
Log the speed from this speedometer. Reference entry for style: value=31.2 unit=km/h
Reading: value=170 unit=km/h
